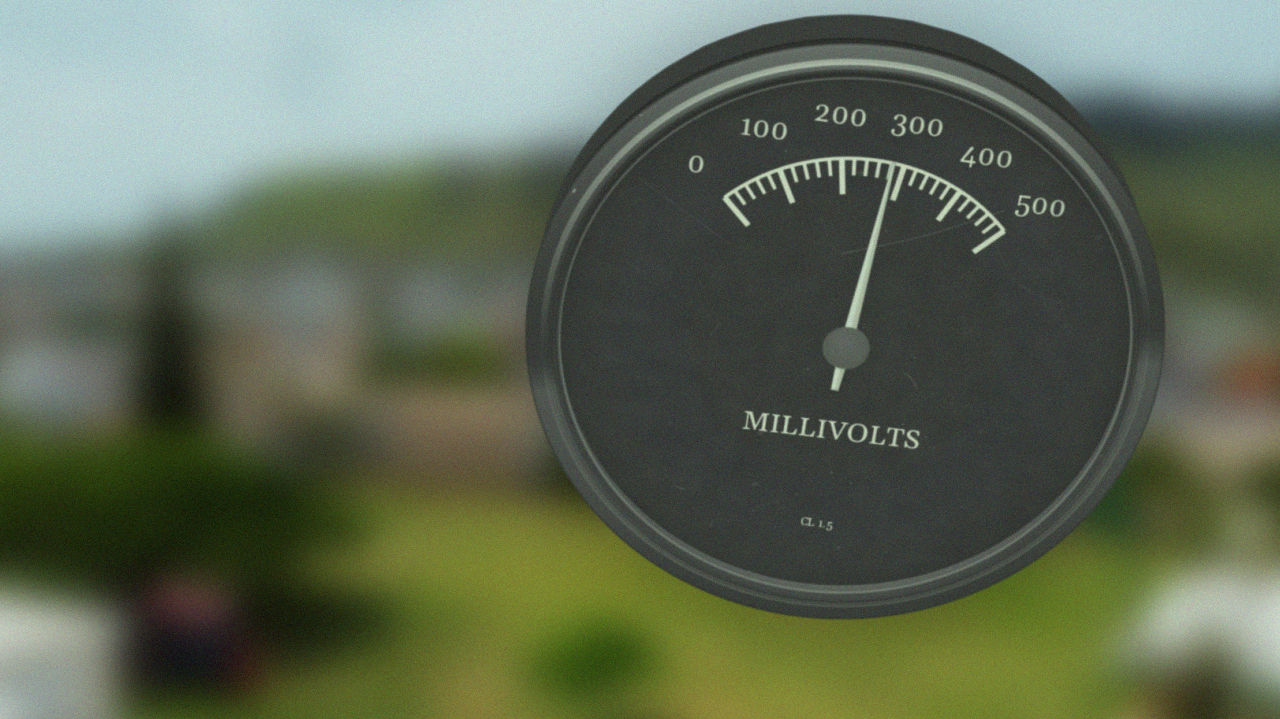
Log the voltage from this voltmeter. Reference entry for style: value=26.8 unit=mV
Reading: value=280 unit=mV
